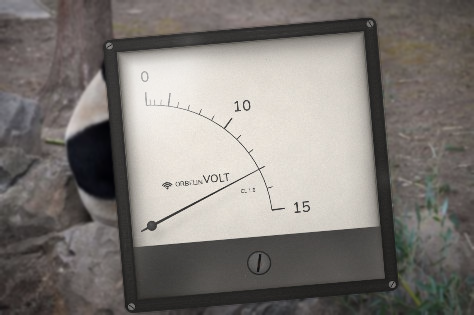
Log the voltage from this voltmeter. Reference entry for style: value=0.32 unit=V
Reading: value=13 unit=V
